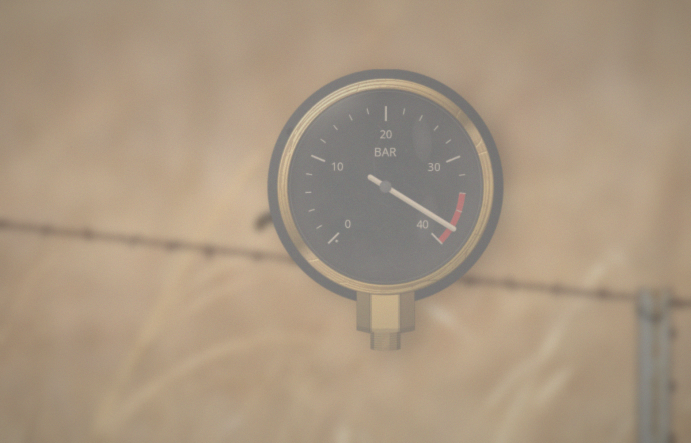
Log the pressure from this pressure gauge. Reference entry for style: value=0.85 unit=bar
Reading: value=38 unit=bar
